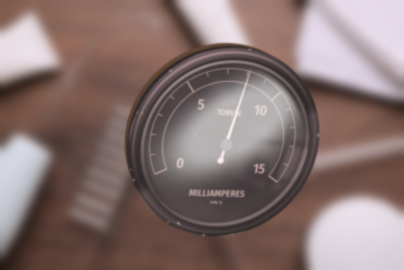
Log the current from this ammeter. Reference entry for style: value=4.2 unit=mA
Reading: value=8 unit=mA
